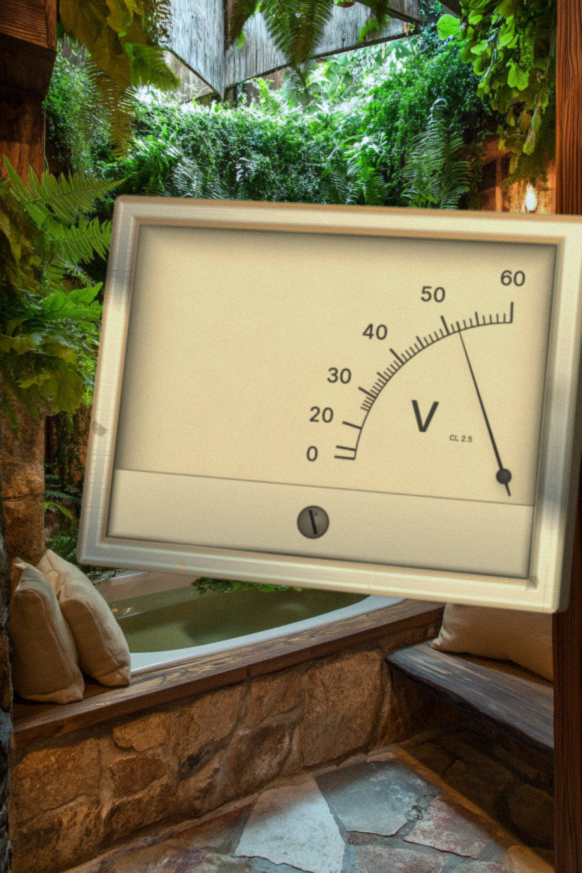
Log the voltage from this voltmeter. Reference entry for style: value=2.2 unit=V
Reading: value=52 unit=V
